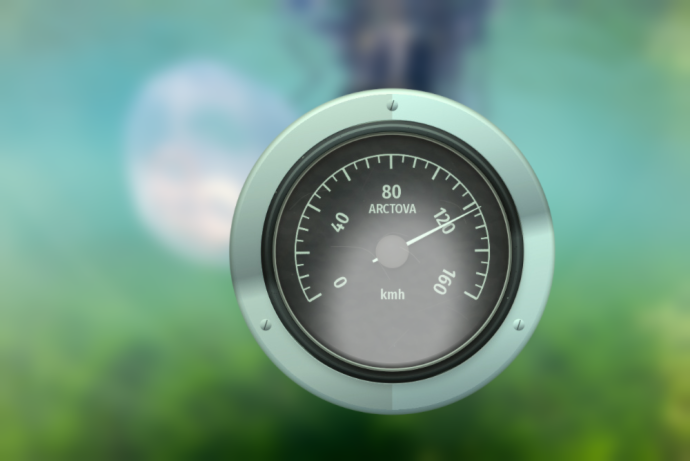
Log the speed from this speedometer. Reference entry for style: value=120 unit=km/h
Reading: value=122.5 unit=km/h
